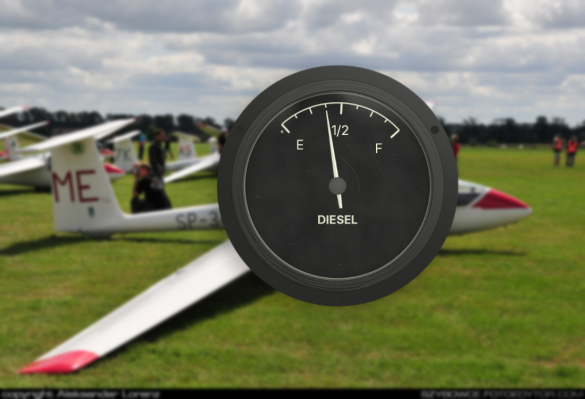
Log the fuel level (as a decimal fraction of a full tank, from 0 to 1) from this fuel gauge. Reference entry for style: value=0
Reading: value=0.375
